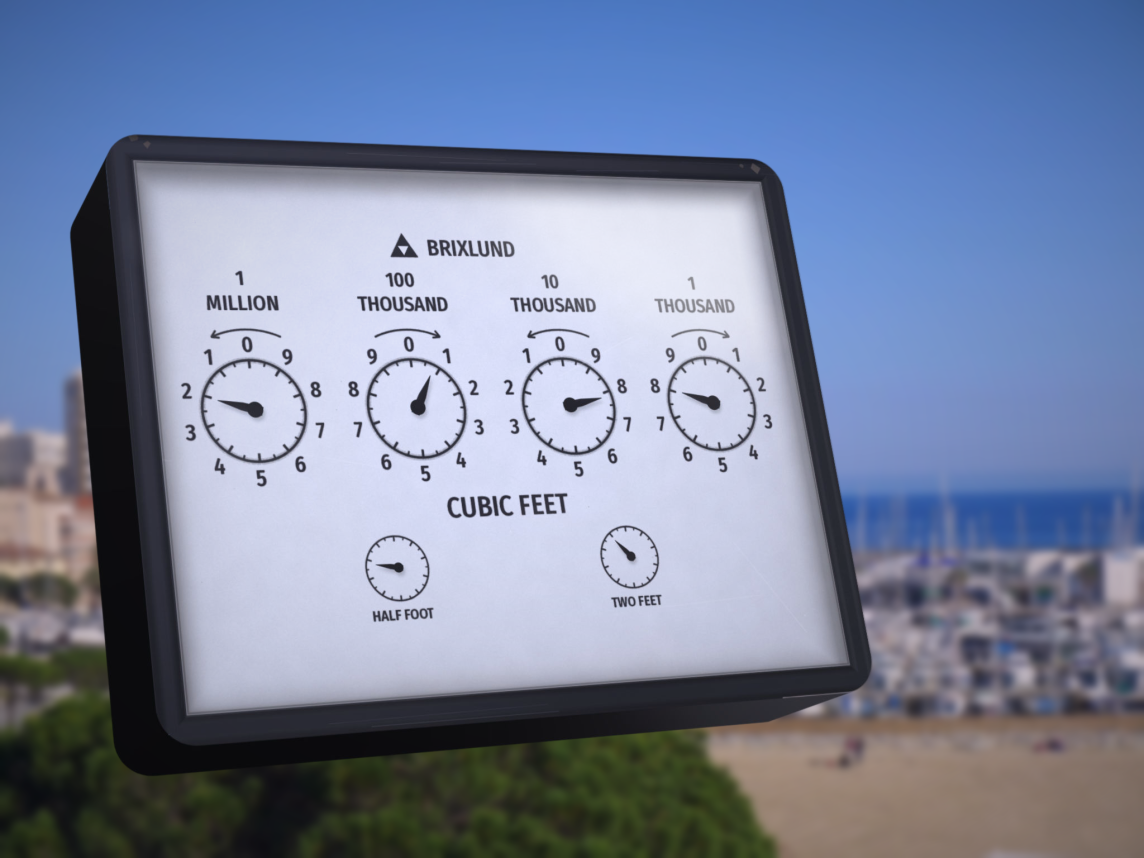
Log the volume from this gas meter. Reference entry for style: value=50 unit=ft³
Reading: value=207800 unit=ft³
